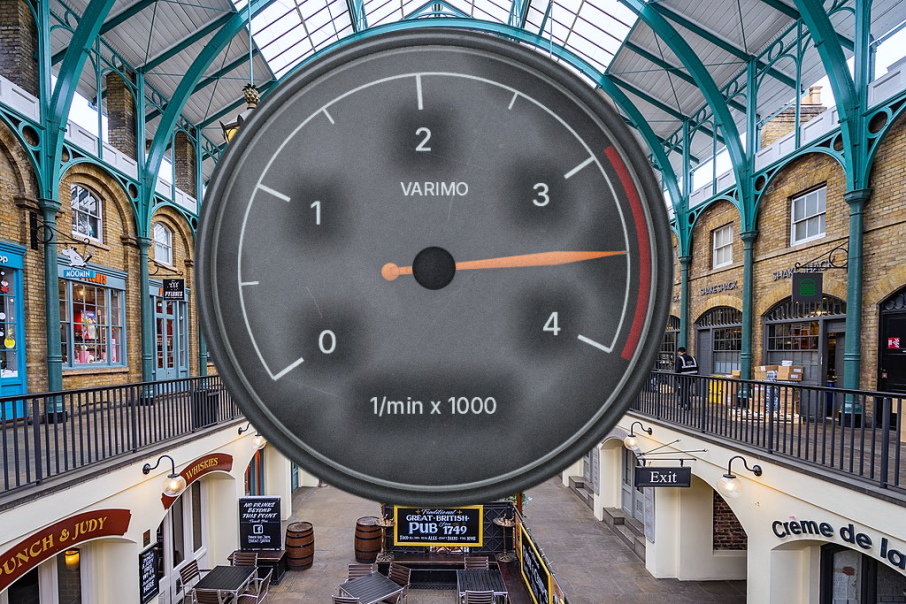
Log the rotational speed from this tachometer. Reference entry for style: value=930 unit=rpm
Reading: value=3500 unit=rpm
